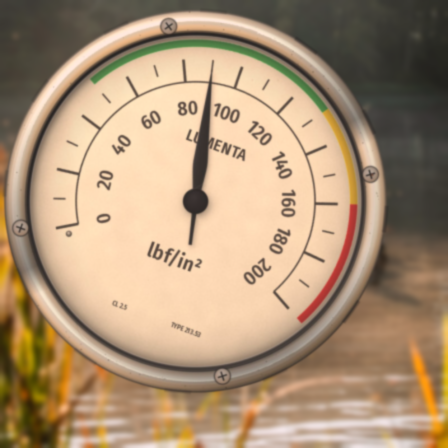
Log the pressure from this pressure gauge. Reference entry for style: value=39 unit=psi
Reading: value=90 unit=psi
